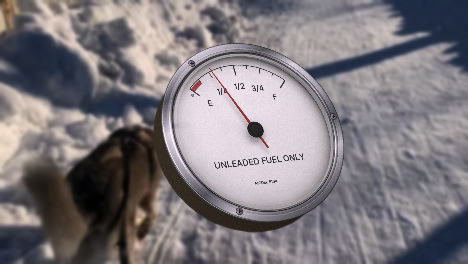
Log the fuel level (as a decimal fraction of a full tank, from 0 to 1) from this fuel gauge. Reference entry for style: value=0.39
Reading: value=0.25
